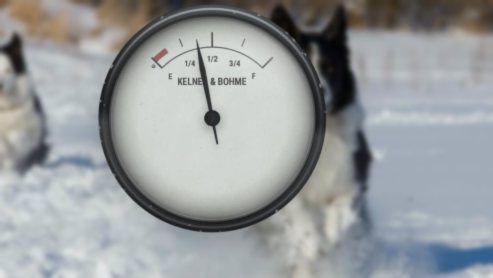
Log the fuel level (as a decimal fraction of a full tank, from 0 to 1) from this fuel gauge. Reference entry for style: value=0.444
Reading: value=0.375
